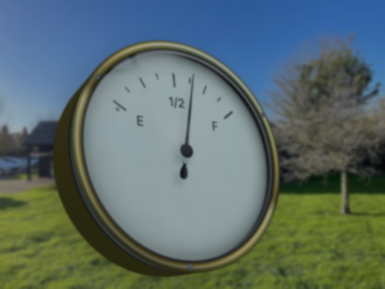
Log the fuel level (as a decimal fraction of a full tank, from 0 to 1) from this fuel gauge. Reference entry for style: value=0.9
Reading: value=0.625
